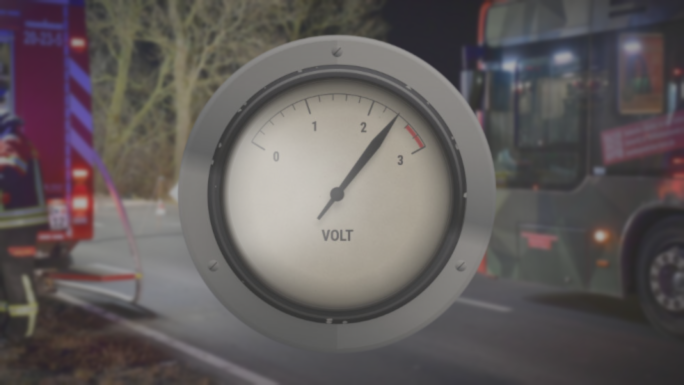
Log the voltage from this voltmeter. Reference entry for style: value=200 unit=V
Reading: value=2.4 unit=V
